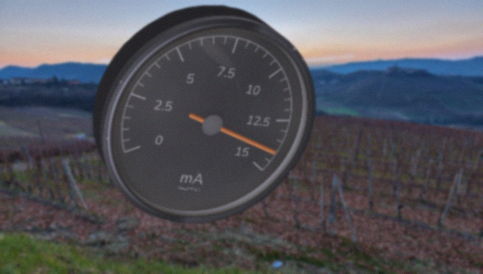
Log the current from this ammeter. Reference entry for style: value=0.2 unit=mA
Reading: value=14 unit=mA
